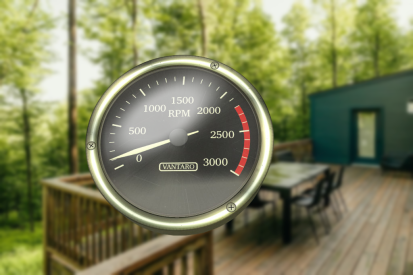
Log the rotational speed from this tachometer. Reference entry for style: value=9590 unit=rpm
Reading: value=100 unit=rpm
